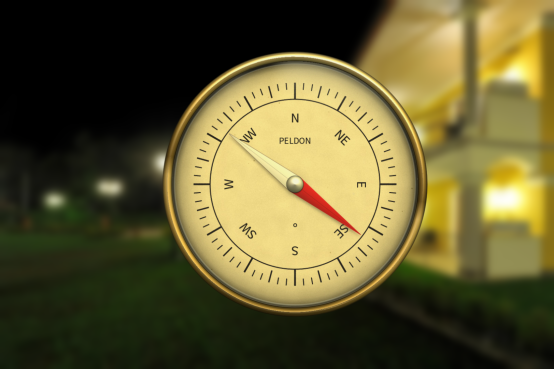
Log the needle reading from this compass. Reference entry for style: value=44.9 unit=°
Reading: value=127.5 unit=°
